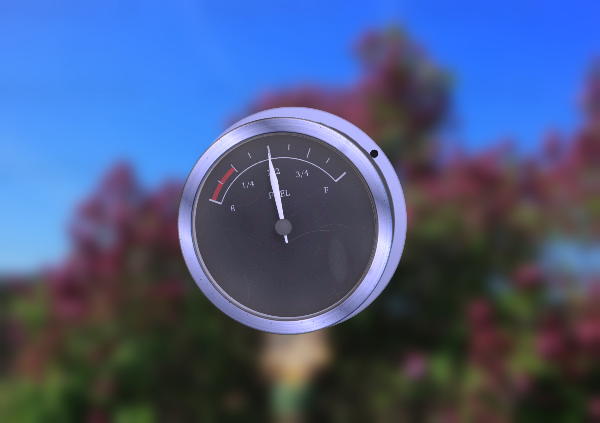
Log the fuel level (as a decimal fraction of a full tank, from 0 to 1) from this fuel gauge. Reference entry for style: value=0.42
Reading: value=0.5
